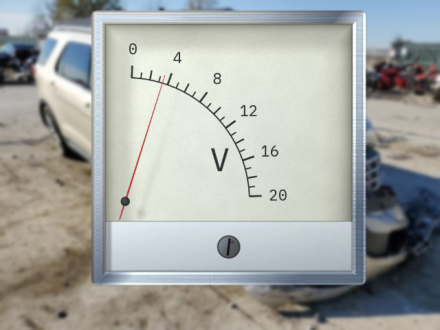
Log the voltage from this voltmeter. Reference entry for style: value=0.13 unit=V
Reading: value=3.5 unit=V
